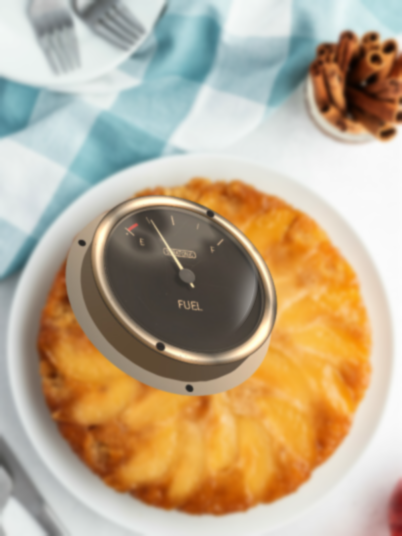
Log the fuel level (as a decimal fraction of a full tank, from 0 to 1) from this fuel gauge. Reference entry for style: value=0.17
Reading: value=0.25
